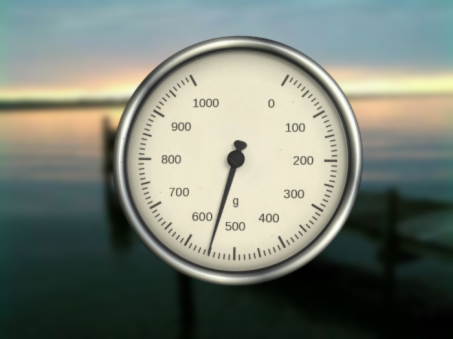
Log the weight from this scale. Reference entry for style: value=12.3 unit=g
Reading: value=550 unit=g
